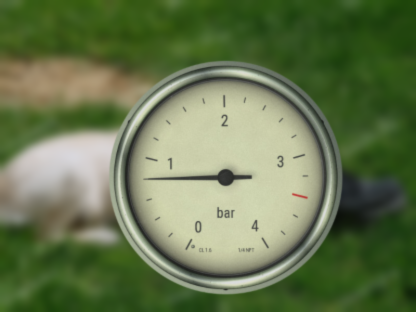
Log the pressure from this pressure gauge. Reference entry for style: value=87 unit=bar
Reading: value=0.8 unit=bar
